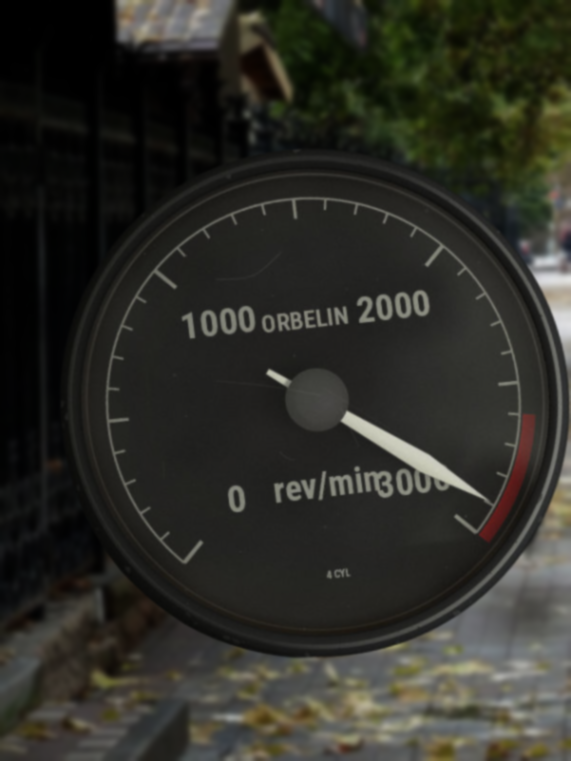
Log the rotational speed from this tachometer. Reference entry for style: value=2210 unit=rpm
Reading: value=2900 unit=rpm
